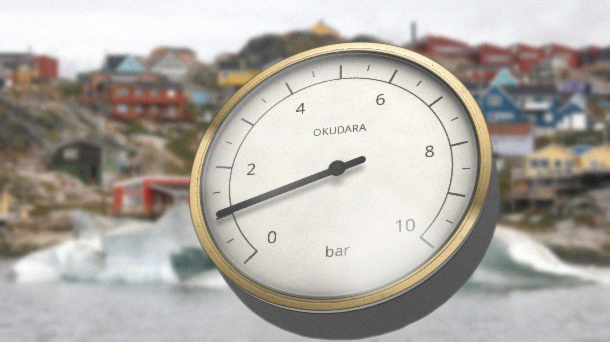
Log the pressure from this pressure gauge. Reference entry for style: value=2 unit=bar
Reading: value=1 unit=bar
